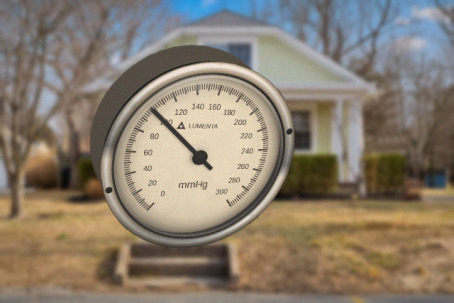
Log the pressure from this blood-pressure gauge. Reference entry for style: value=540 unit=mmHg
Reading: value=100 unit=mmHg
